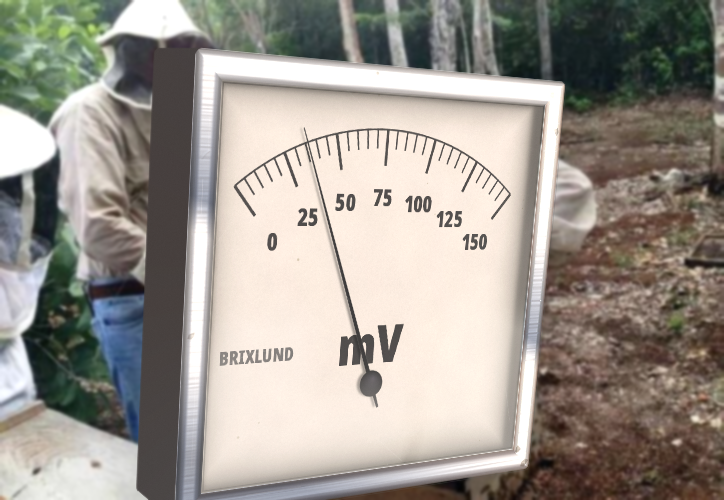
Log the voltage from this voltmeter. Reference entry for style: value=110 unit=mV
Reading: value=35 unit=mV
